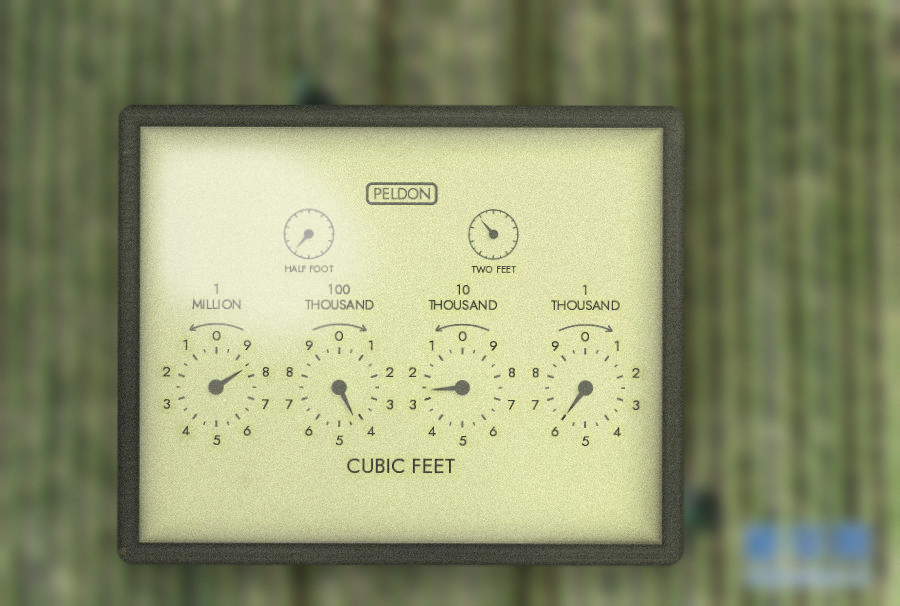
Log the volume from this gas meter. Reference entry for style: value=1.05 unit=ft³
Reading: value=842600 unit=ft³
